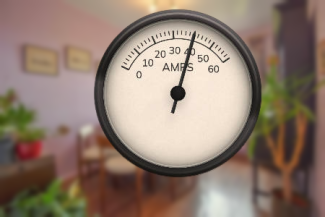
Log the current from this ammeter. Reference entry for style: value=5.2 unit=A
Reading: value=40 unit=A
